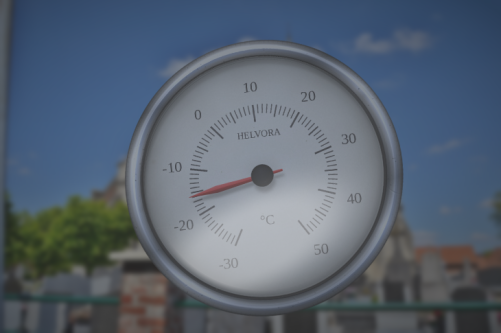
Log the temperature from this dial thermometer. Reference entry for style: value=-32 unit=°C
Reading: value=-16 unit=°C
